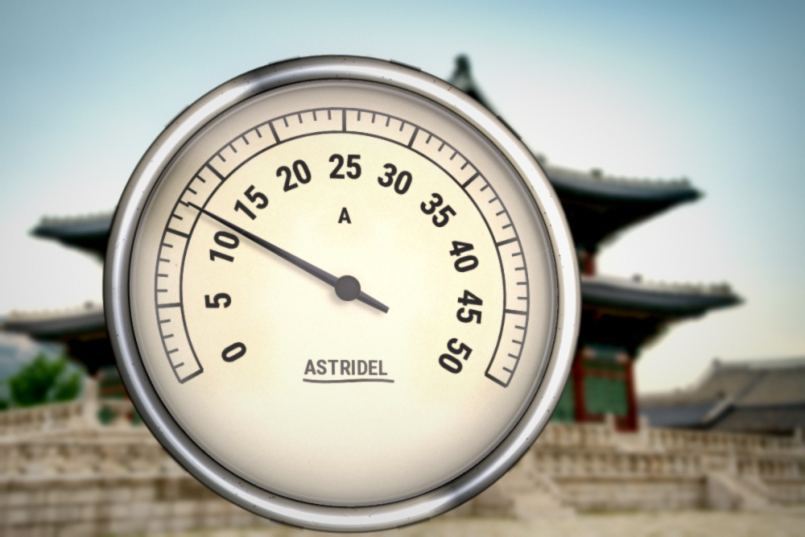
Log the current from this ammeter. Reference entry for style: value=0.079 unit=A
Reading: value=12 unit=A
